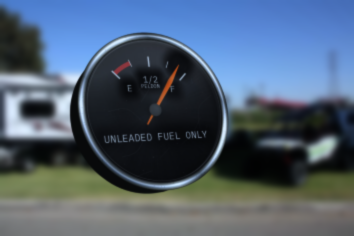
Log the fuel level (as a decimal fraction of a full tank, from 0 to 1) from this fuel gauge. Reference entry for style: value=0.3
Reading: value=0.875
